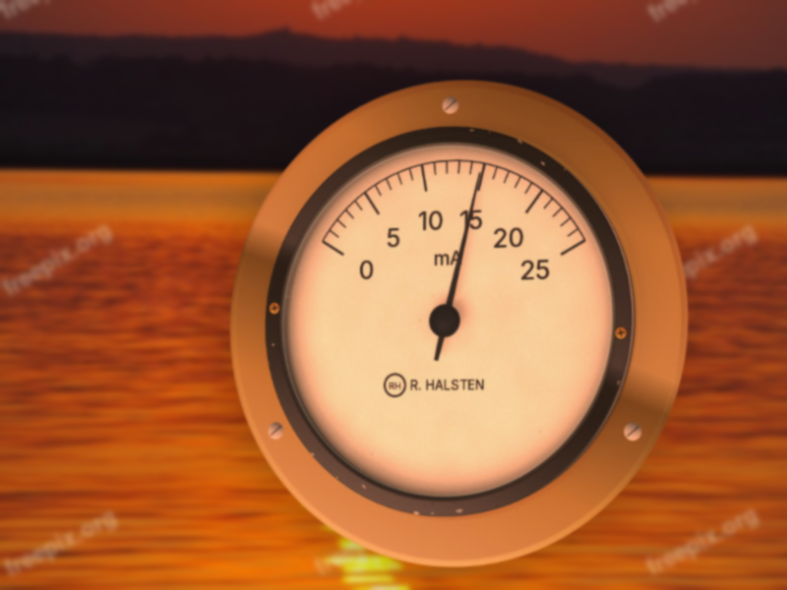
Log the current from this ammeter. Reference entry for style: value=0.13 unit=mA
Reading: value=15 unit=mA
